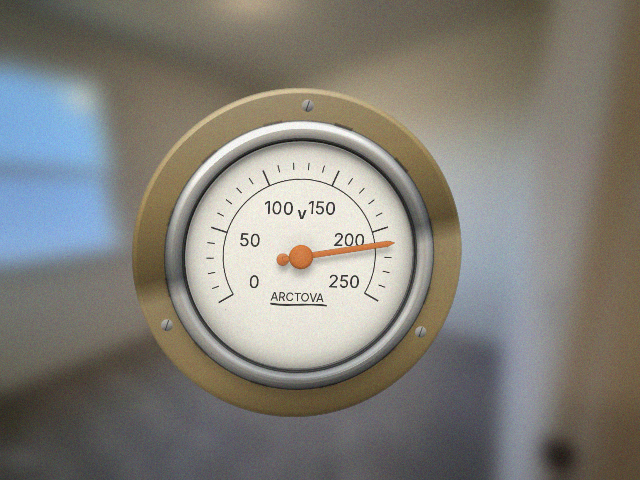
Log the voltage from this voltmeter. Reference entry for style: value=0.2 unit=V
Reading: value=210 unit=V
